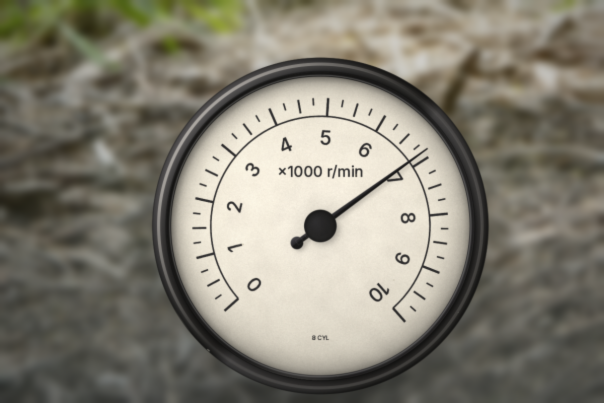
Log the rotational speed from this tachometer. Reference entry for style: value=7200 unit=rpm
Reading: value=6875 unit=rpm
